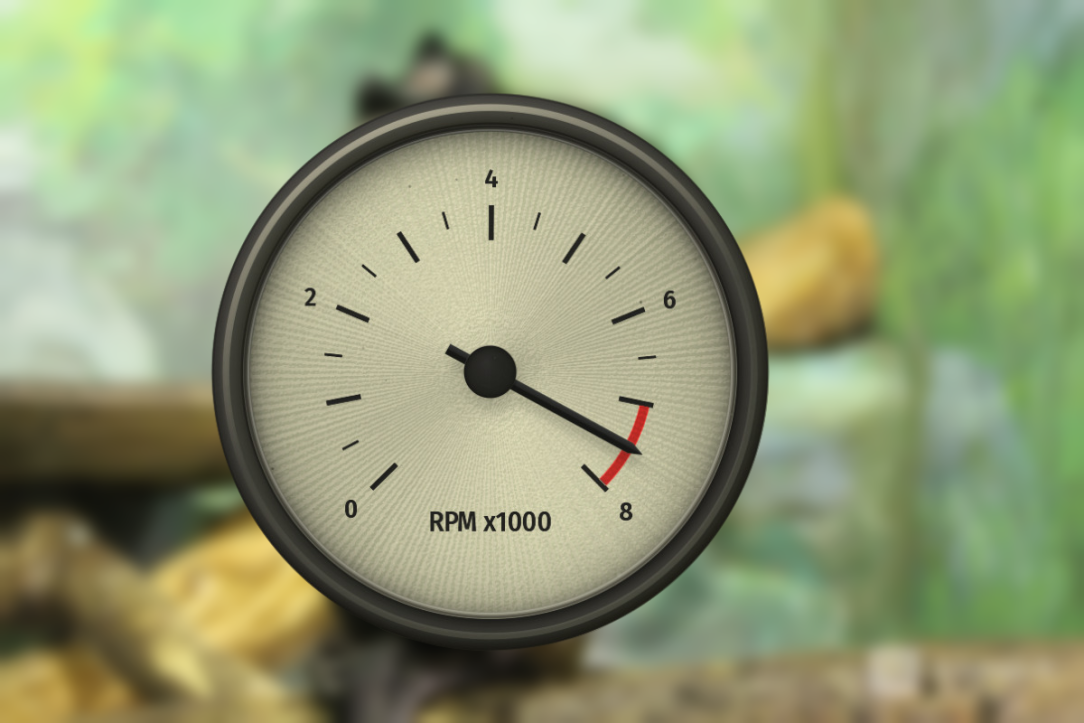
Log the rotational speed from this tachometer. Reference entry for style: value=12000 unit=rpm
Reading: value=7500 unit=rpm
